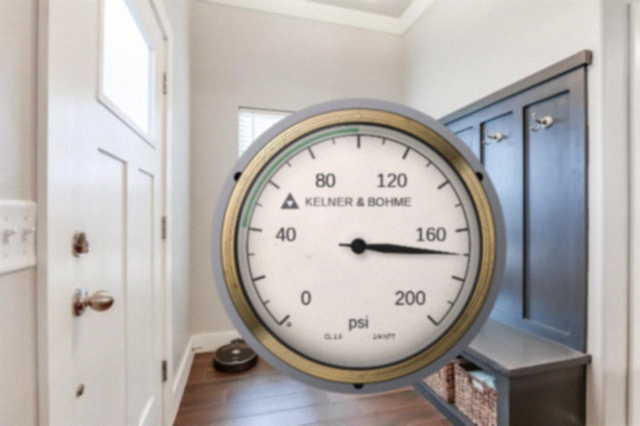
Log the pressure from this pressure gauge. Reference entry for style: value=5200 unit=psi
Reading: value=170 unit=psi
